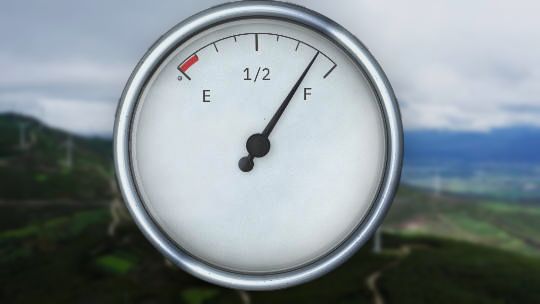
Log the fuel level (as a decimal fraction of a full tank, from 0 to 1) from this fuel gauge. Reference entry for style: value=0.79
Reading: value=0.875
